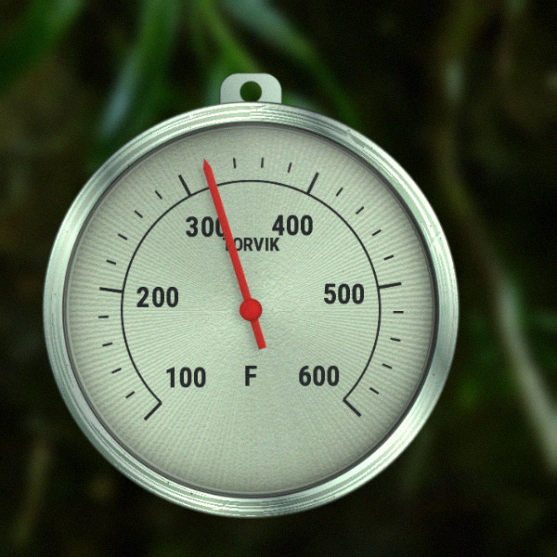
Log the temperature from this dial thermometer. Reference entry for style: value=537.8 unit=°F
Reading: value=320 unit=°F
